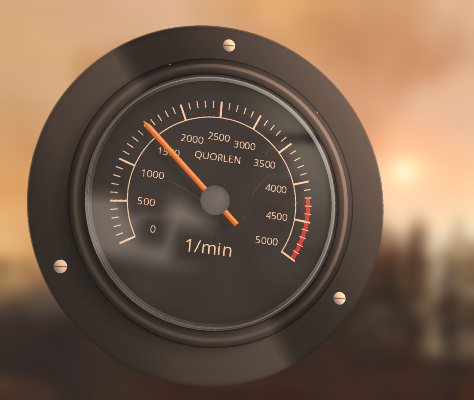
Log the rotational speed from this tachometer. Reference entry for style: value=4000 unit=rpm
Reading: value=1500 unit=rpm
